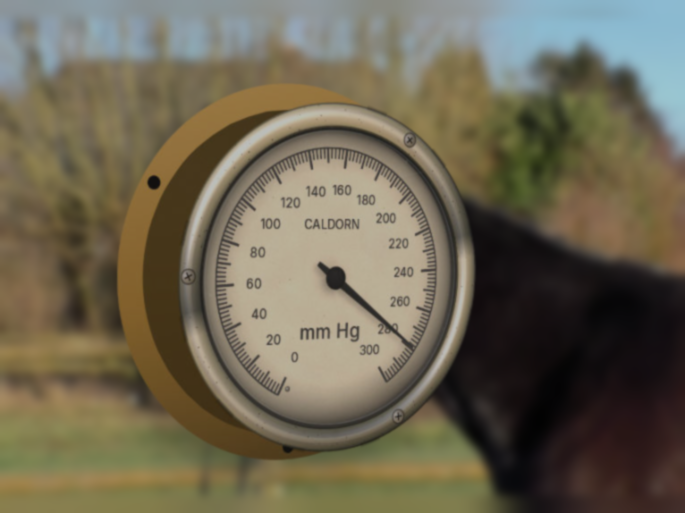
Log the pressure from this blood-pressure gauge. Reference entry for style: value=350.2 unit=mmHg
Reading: value=280 unit=mmHg
